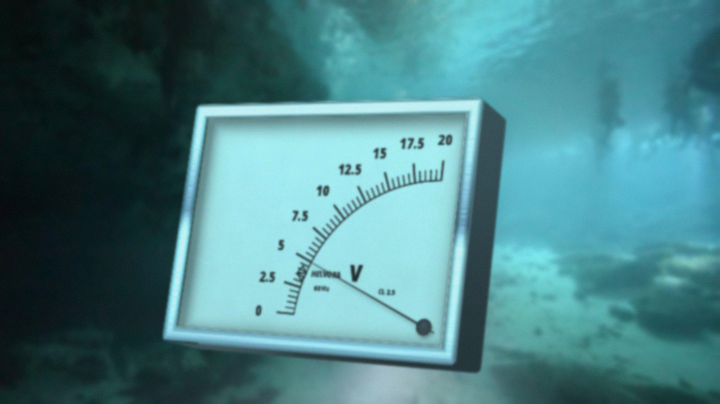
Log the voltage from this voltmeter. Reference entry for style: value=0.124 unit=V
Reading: value=5 unit=V
